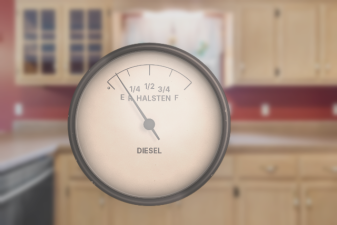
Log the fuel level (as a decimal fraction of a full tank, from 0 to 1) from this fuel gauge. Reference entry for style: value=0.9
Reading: value=0.125
